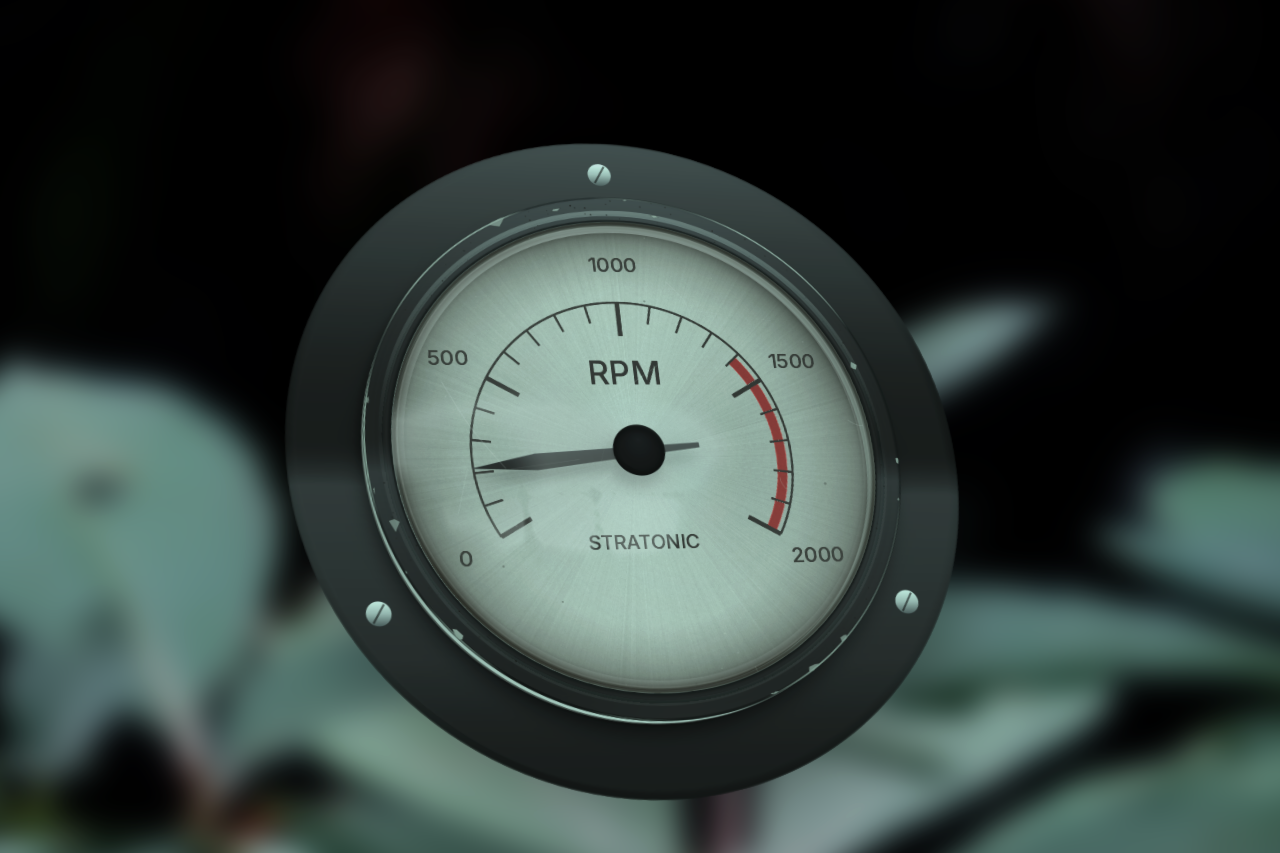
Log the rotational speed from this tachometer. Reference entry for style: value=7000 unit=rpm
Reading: value=200 unit=rpm
